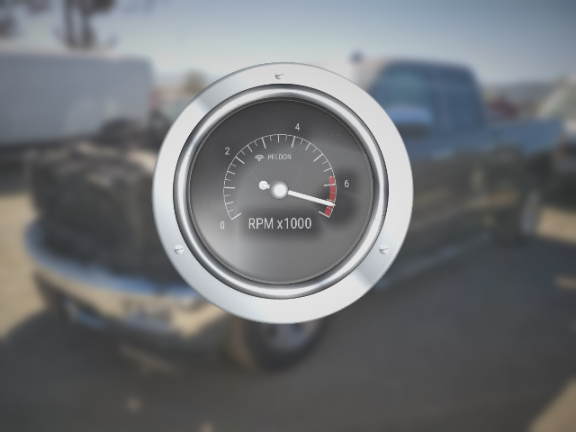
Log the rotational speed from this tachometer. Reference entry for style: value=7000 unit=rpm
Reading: value=6625 unit=rpm
